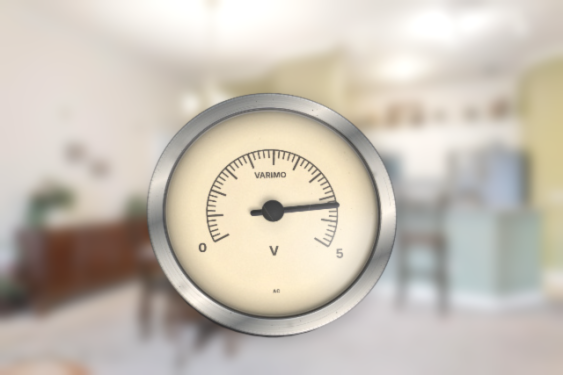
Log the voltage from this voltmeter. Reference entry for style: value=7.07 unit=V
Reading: value=4.2 unit=V
